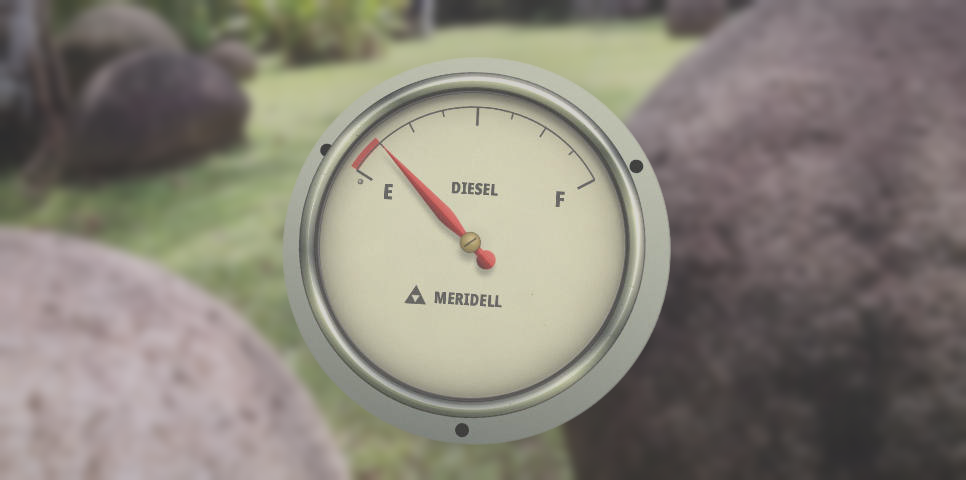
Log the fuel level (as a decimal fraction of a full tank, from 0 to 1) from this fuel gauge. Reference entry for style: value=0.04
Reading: value=0.125
